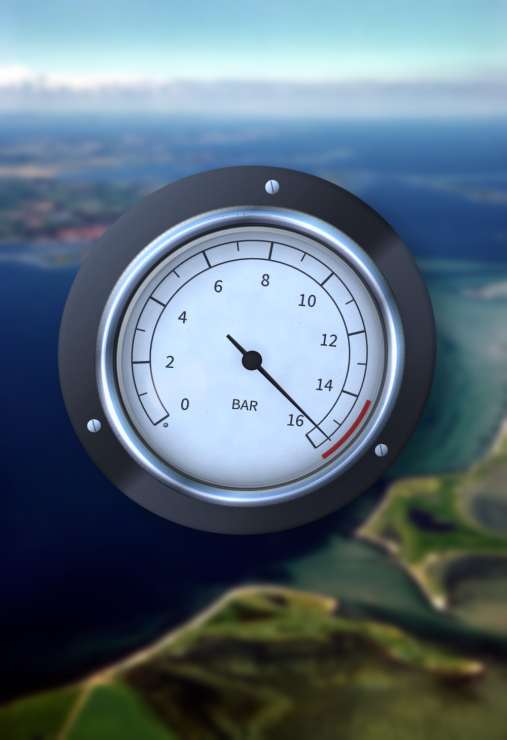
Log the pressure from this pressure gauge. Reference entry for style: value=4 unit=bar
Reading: value=15.5 unit=bar
